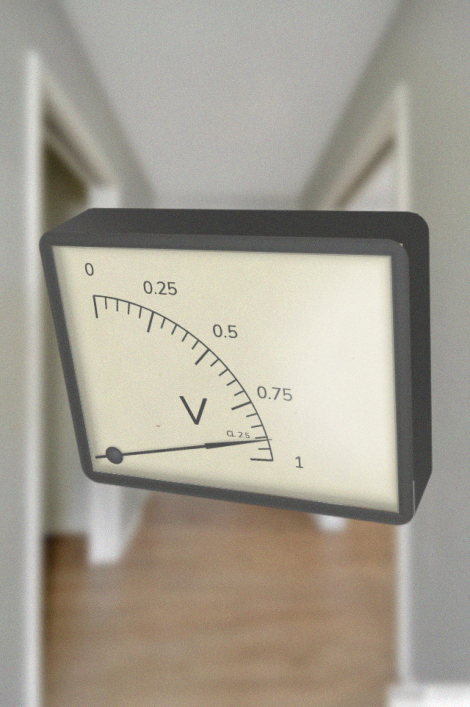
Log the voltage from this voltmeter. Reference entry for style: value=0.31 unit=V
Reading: value=0.9 unit=V
